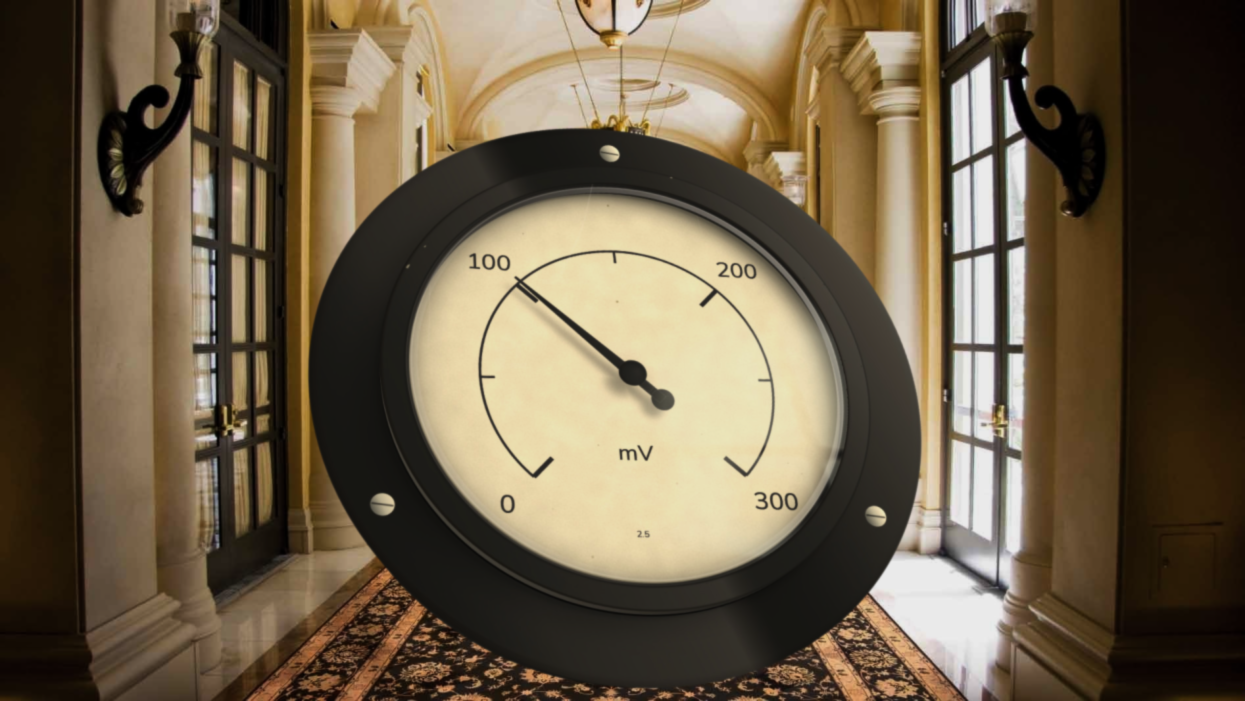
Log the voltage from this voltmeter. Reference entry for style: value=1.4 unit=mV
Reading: value=100 unit=mV
